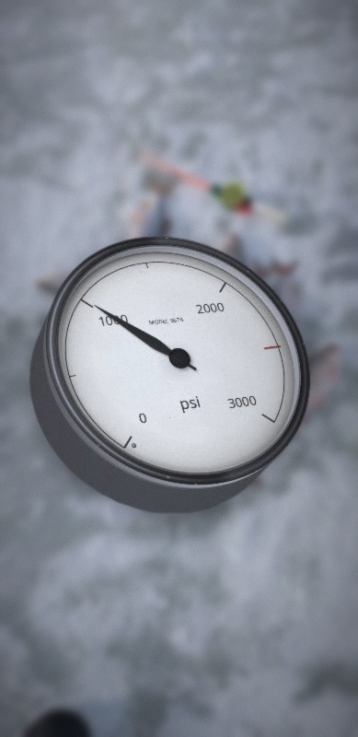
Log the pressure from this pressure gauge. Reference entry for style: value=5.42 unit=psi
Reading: value=1000 unit=psi
